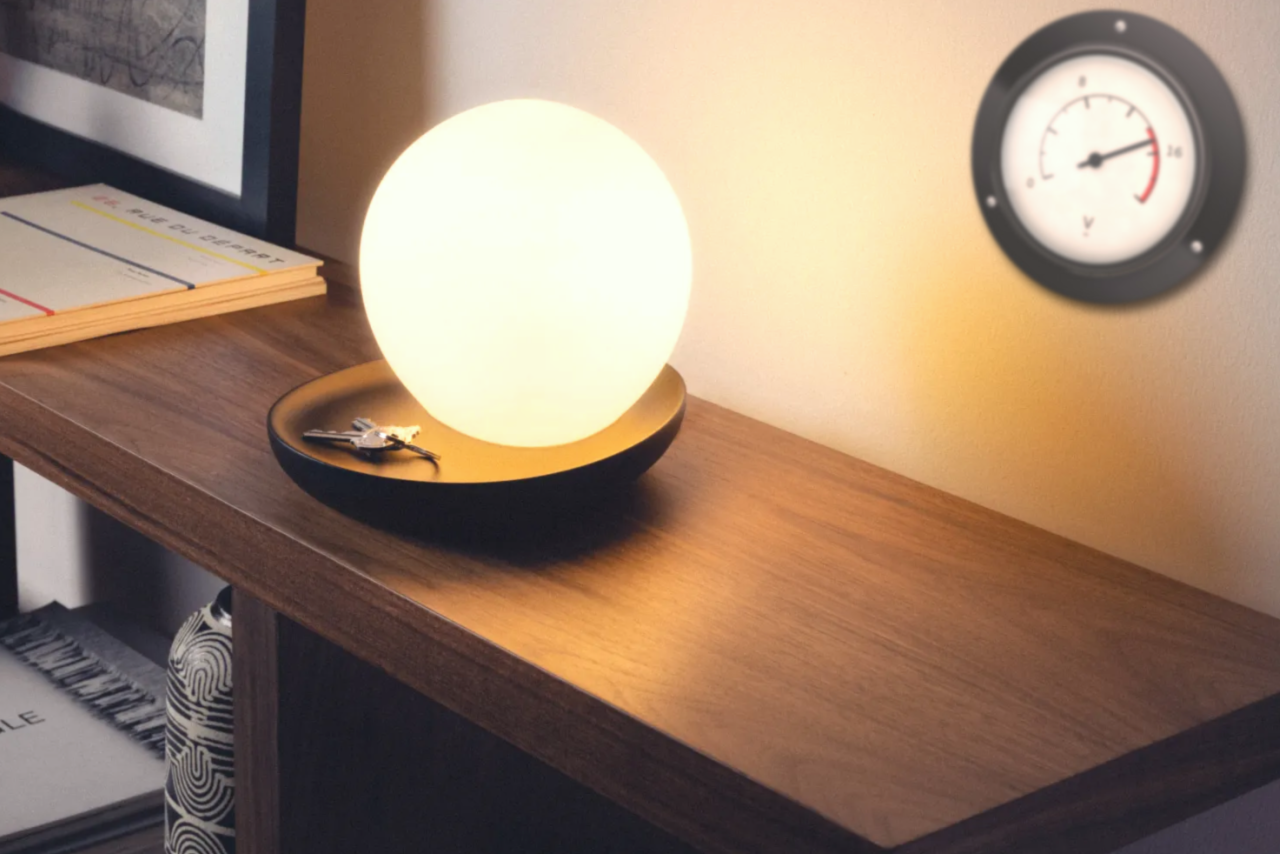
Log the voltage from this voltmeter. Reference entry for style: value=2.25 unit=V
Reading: value=15 unit=V
